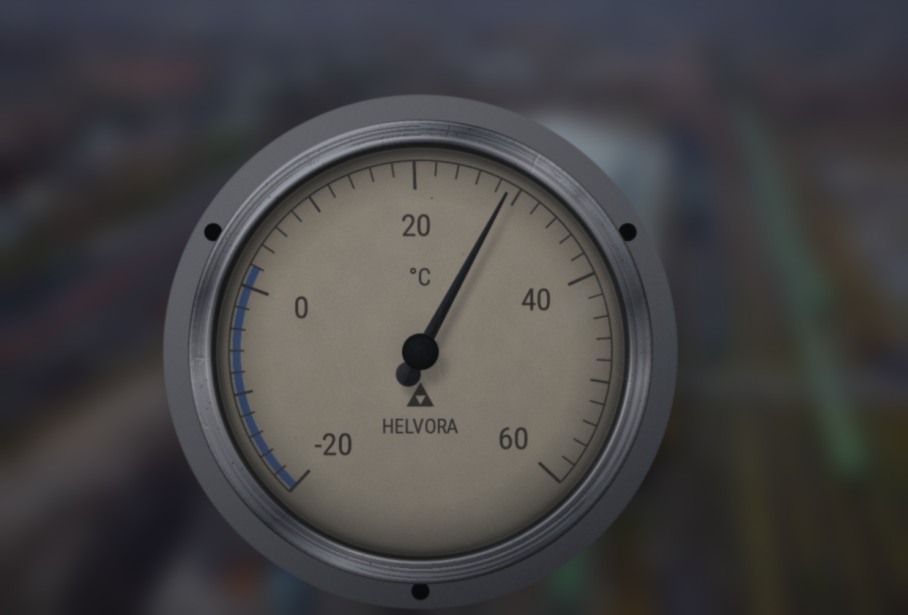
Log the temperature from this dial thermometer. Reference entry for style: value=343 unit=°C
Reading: value=29 unit=°C
